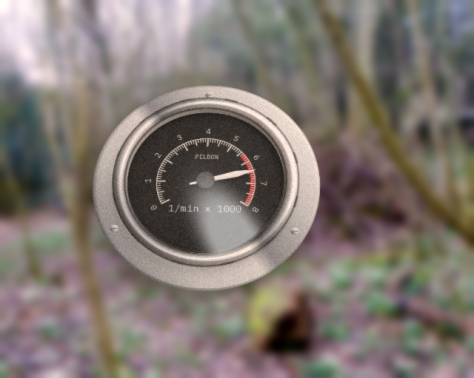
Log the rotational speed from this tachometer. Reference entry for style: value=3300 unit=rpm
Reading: value=6500 unit=rpm
